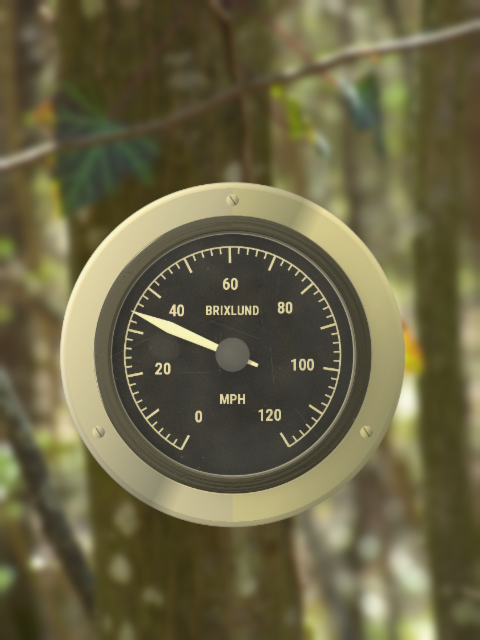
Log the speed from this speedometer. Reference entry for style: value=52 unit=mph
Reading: value=34 unit=mph
